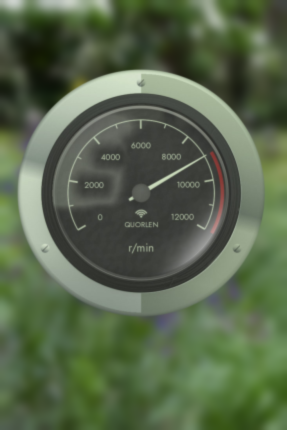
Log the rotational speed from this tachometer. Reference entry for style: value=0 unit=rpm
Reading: value=9000 unit=rpm
